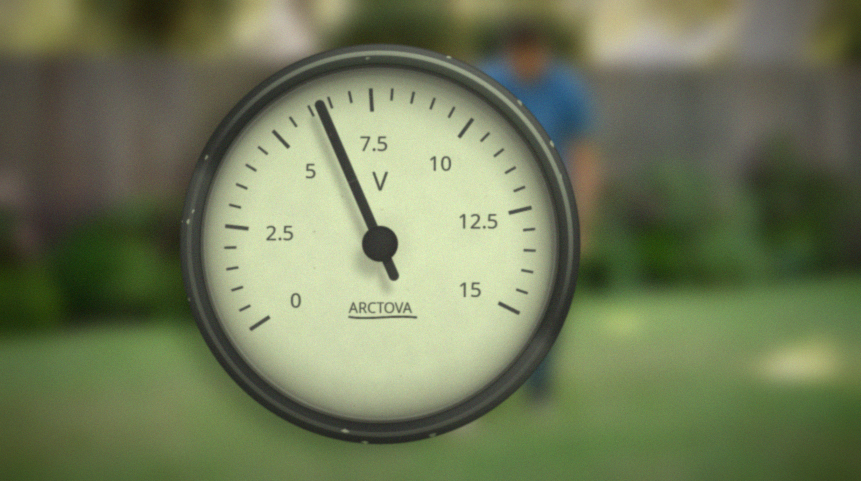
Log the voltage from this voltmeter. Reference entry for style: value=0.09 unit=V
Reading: value=6.25 unit=V
